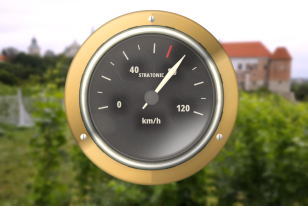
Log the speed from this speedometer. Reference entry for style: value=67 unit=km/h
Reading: value=80 unit=km/h
